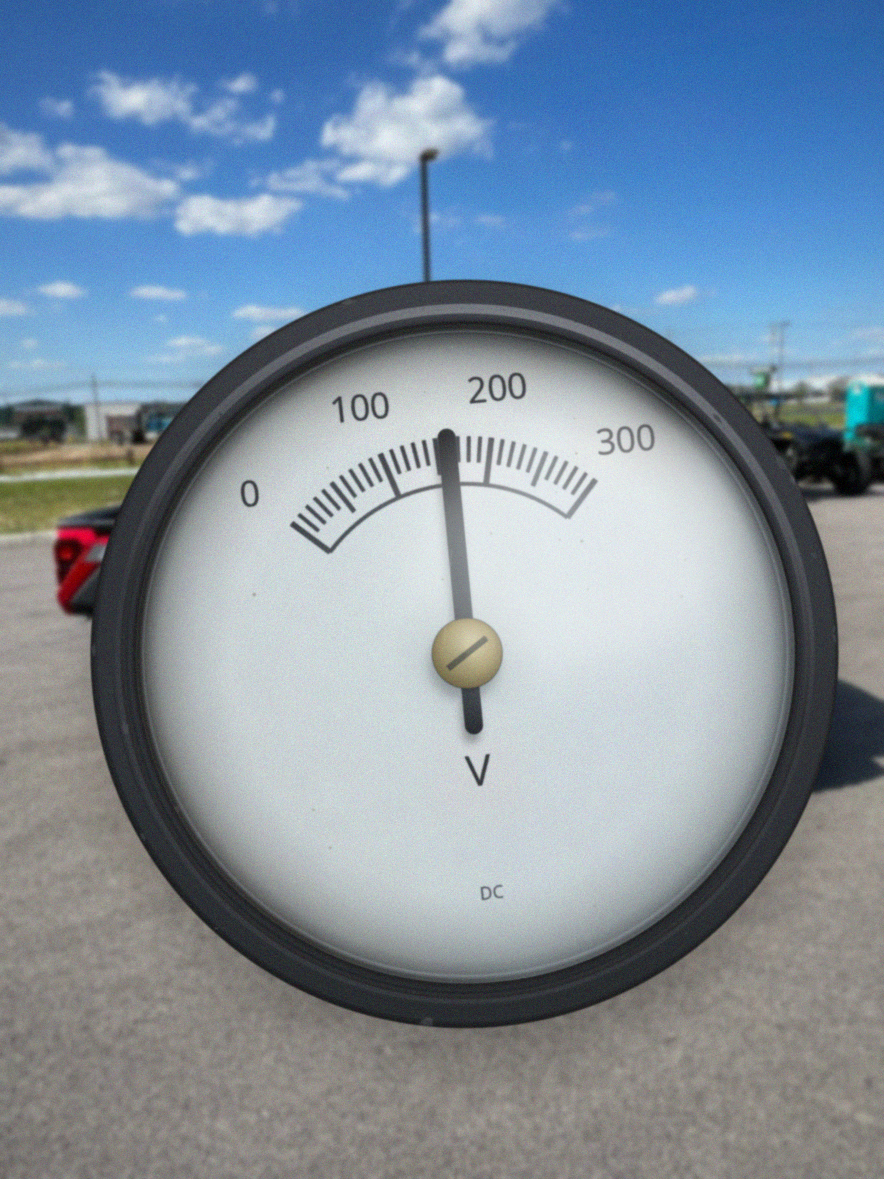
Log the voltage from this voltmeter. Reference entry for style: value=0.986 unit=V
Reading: value=160 unit=V
